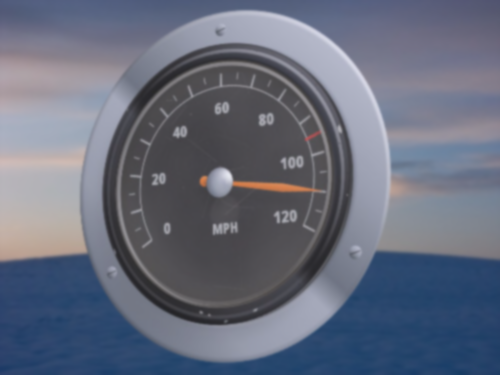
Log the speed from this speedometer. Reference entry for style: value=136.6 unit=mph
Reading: value=110 unit=mph
